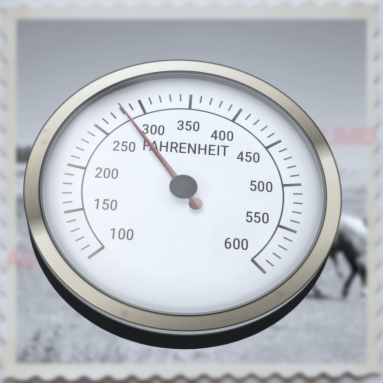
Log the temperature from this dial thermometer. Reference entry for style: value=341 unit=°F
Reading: value=280 unit=°F
